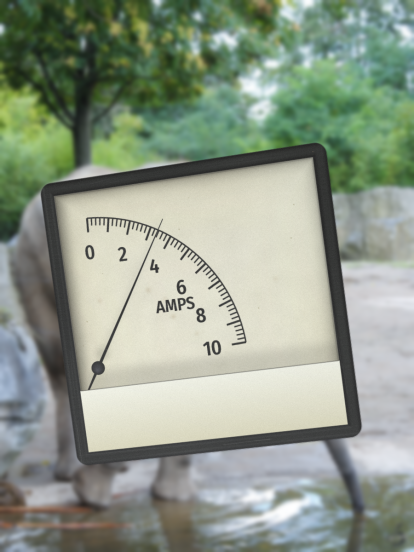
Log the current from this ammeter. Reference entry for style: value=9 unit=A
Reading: value=3.4 unit=A
